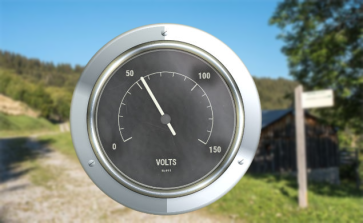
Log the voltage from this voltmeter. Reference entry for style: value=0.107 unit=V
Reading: value=55 unit=V
